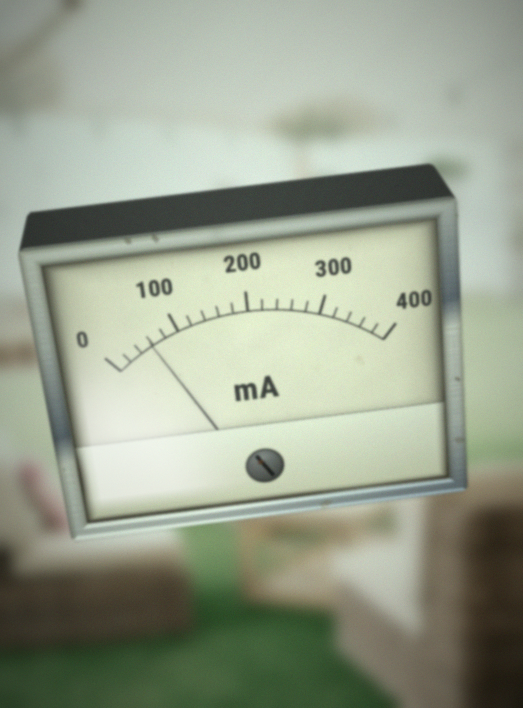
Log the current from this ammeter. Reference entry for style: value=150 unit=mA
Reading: value=60 unit=mA
